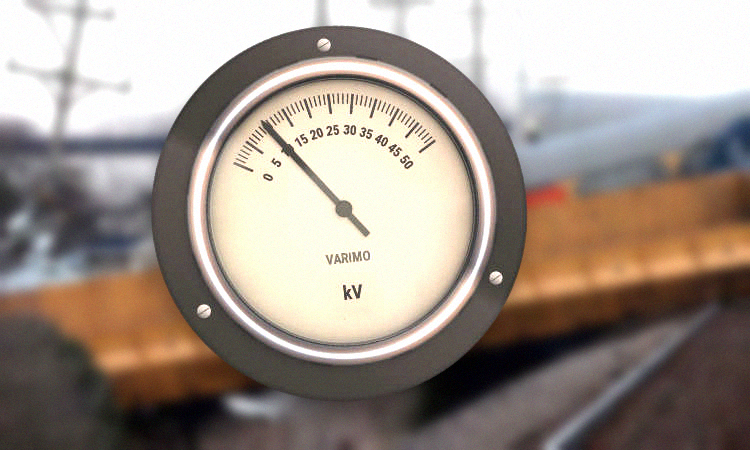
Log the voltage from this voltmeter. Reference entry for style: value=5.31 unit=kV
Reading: value=10 unit=kV
